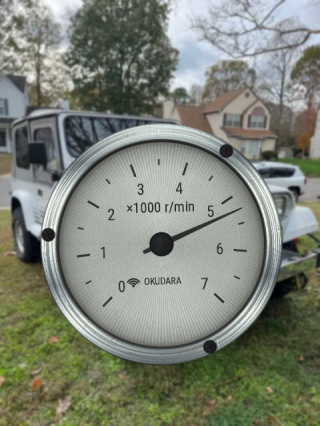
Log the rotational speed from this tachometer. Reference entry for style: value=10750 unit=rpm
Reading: value=5250 unit=rpm
